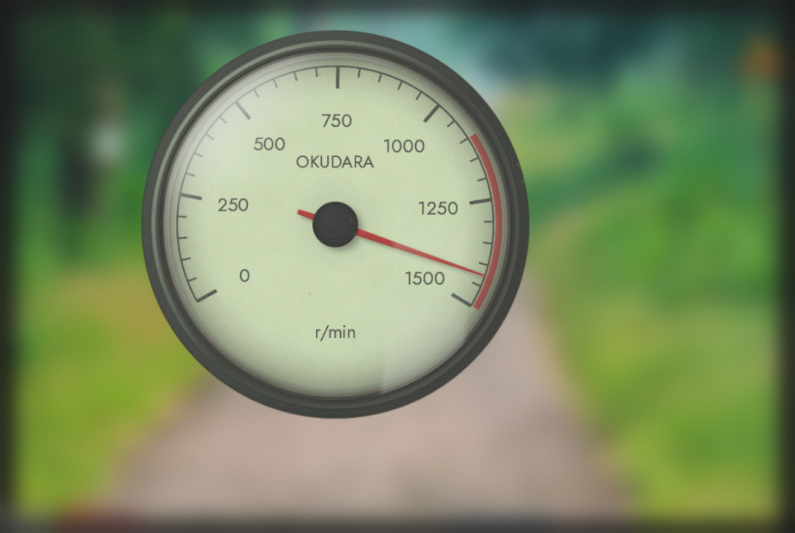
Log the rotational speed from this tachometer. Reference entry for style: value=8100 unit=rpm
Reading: value=1425 unit=rpm
